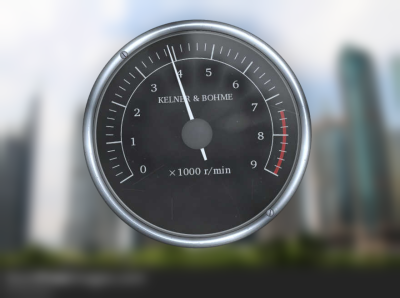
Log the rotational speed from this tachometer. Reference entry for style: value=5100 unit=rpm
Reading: value=3900 unit=rpm
